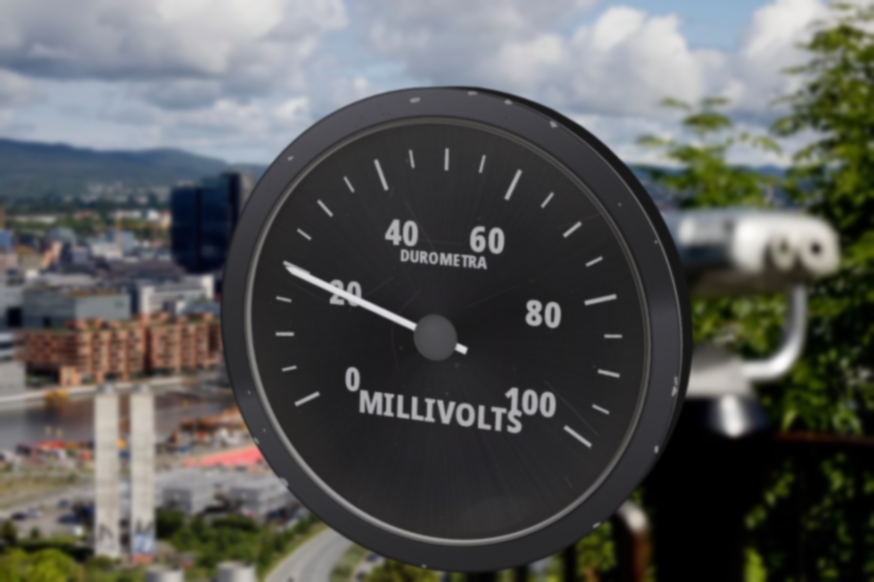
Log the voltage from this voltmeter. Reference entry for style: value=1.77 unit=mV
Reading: value=20 unit=mV
